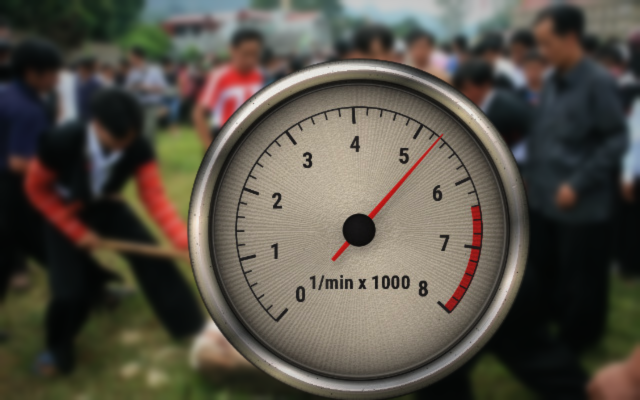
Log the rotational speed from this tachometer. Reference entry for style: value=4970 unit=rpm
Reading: value=5300 unit=rpm
